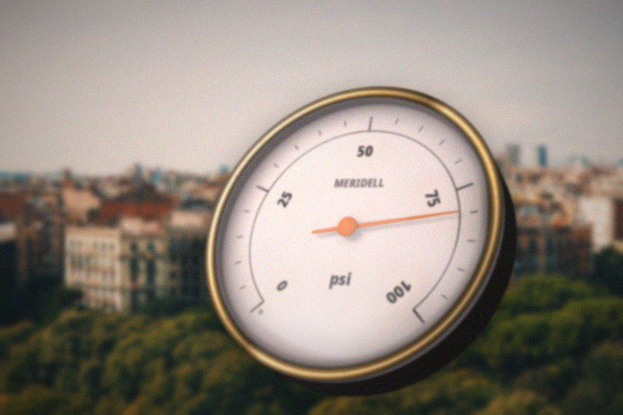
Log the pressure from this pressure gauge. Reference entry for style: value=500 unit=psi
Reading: value=80 unit=psi
